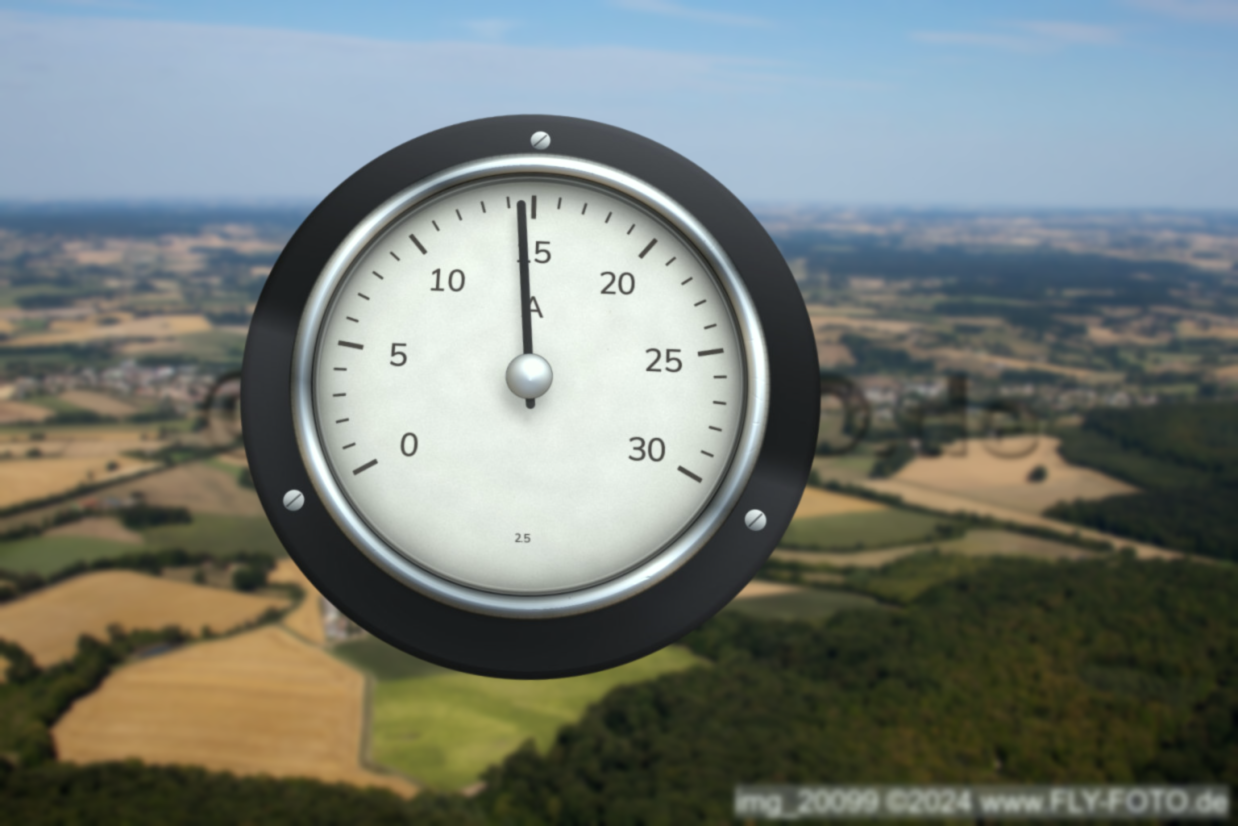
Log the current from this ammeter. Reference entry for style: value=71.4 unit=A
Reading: value=14.5 unit=A
